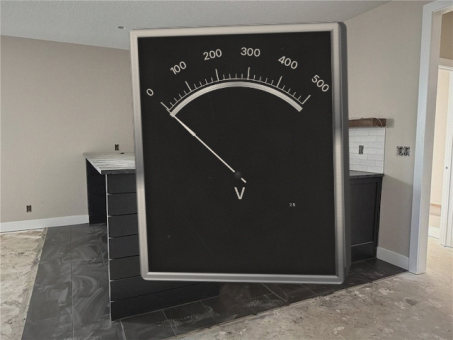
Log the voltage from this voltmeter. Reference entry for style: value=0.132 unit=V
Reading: value=0 unit=V
